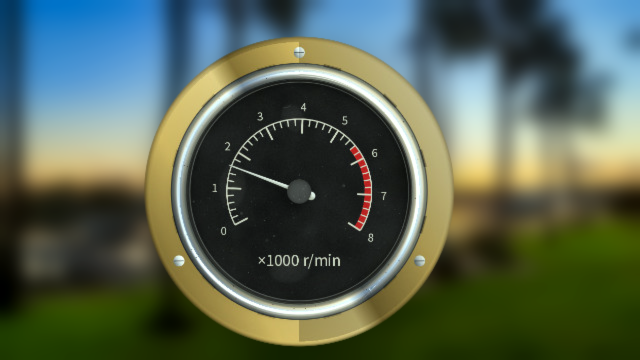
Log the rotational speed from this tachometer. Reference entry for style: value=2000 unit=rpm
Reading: value=1600 unit=rpm
